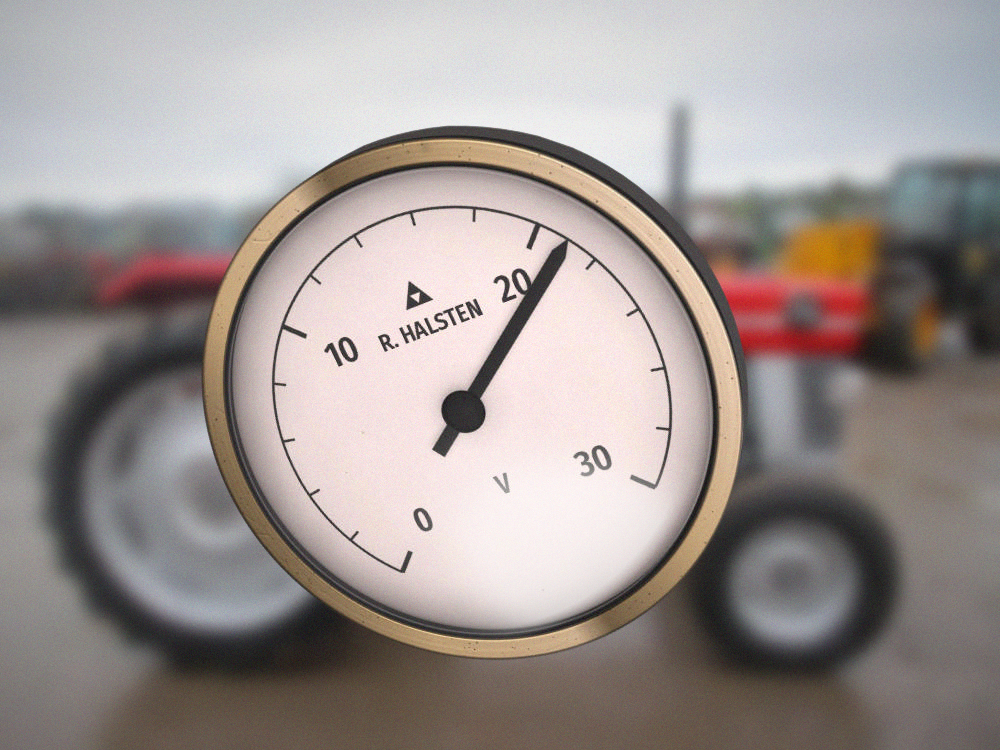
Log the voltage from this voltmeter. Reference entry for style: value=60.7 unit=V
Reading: value=21 unit=V
